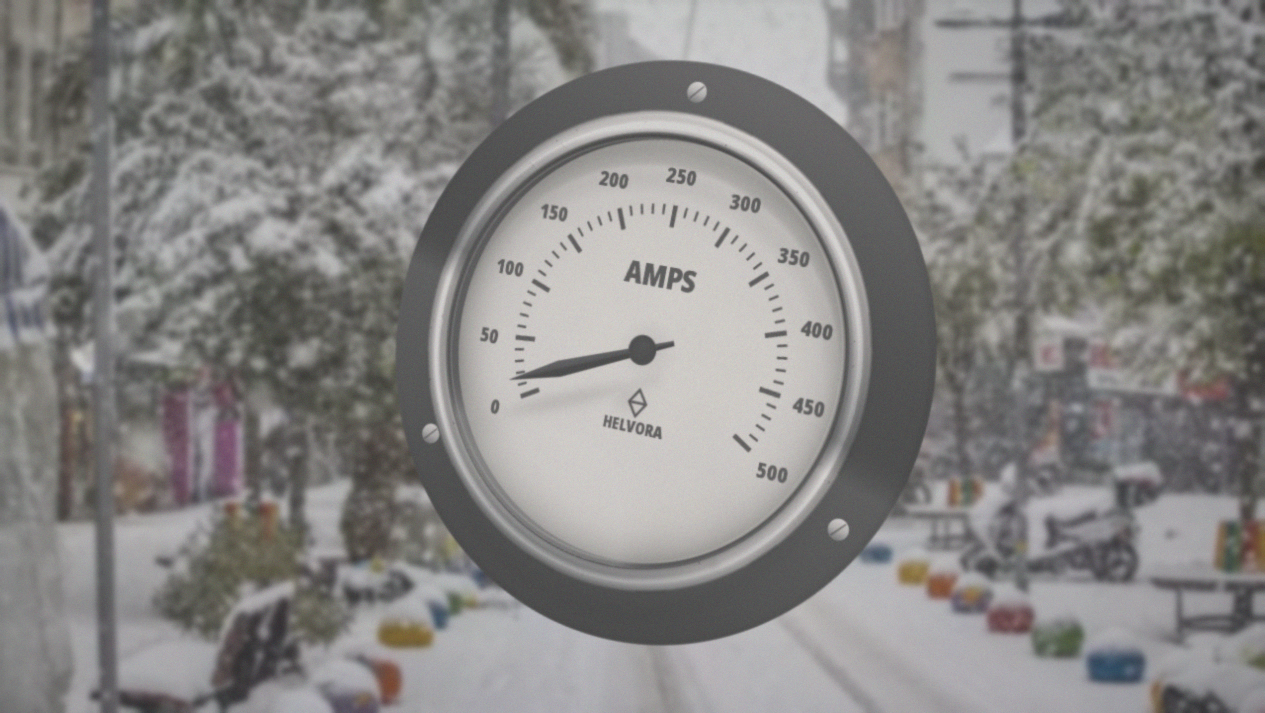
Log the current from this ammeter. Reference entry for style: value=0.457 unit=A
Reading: value=15 unit=A
